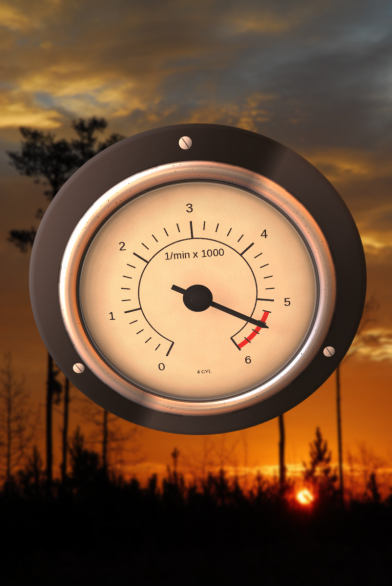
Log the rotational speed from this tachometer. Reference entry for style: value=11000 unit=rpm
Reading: value=5400 unit=rpm
